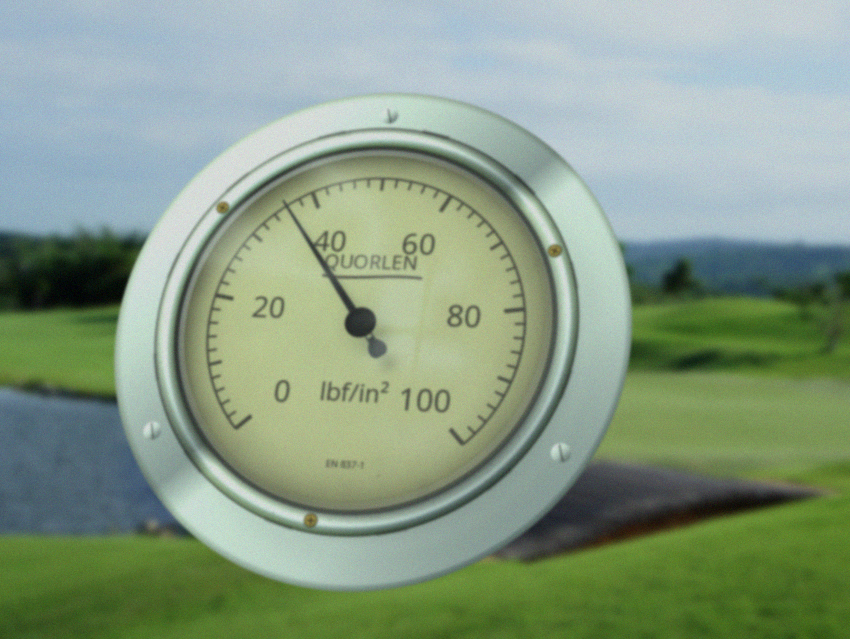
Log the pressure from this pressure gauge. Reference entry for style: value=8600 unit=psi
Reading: value=36 unit=psi
